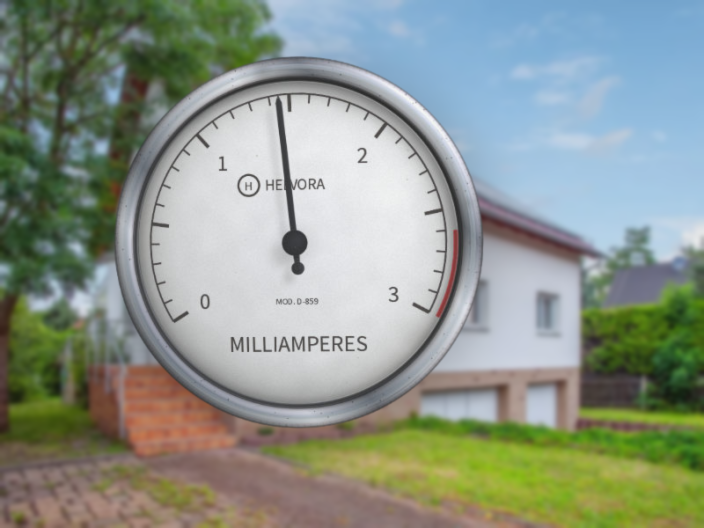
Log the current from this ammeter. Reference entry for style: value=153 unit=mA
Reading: value=1.45 unit=mA
